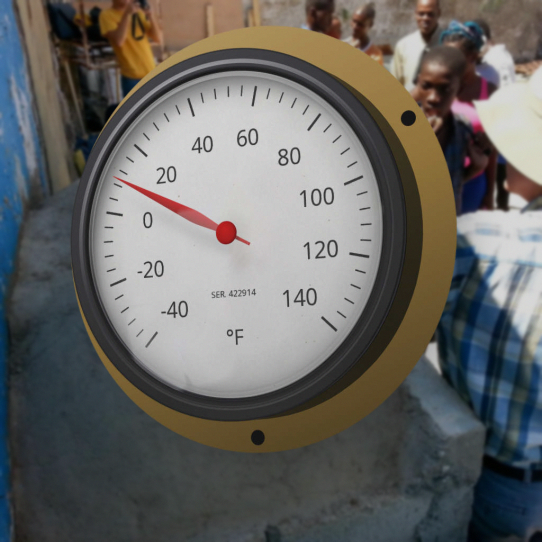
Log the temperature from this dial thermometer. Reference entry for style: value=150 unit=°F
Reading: value=10 unit=°F
